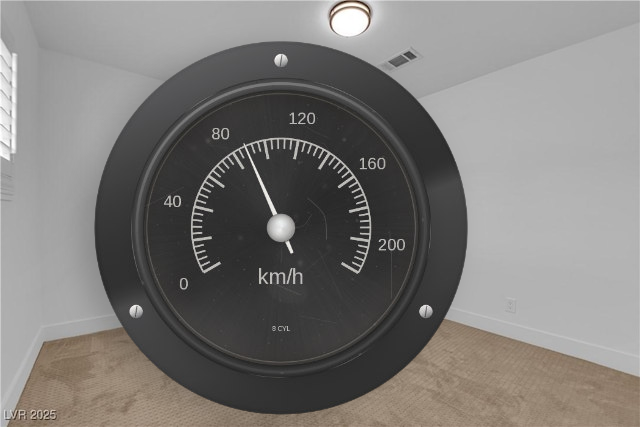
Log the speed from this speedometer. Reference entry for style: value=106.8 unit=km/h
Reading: value=88 unit=km/h
